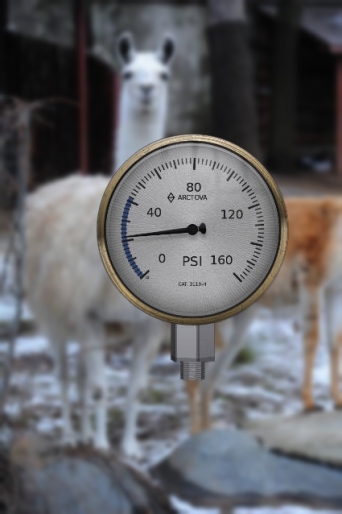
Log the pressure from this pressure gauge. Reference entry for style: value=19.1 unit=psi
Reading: value=22 unit=psi
